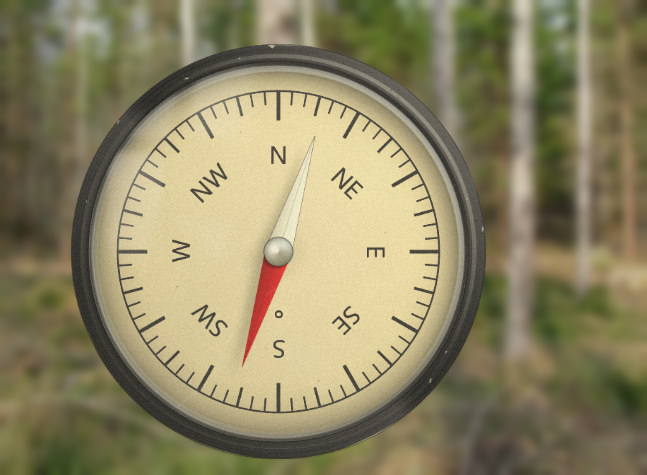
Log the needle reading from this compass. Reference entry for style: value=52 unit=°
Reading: value=197.5 unit=°
